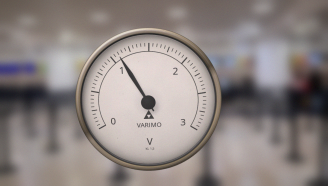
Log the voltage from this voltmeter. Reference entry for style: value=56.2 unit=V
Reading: value=1.1 unit=V
